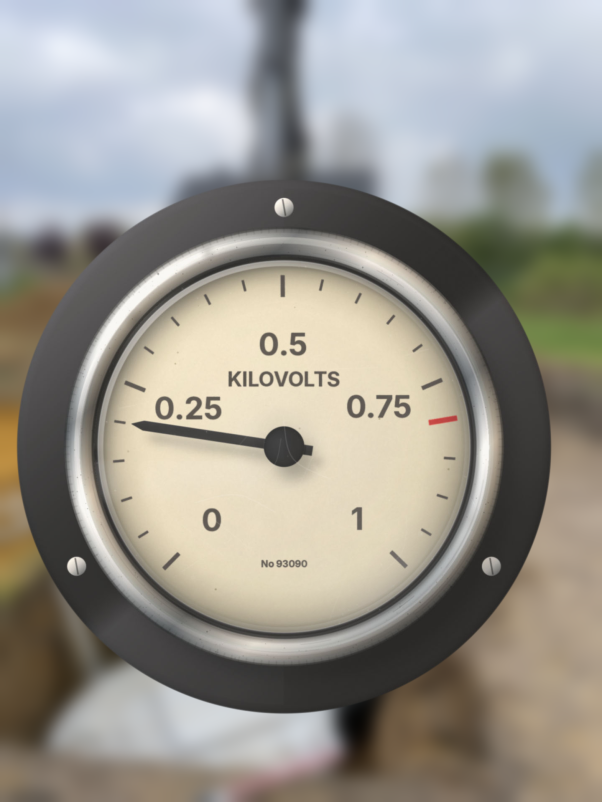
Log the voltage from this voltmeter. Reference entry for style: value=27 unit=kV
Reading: value=0.2 unit=kV
